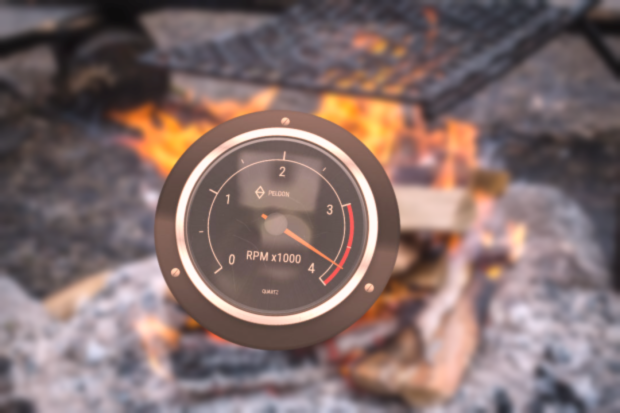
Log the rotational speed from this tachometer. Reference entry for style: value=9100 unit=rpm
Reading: value=3750 unit=rpm
